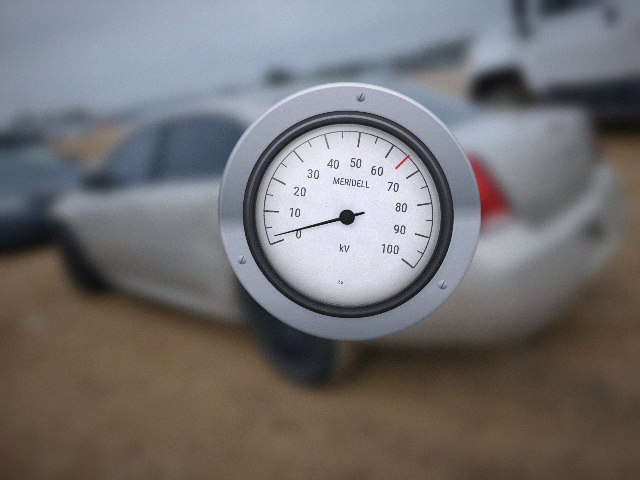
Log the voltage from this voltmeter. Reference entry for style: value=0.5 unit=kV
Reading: value=2.5 unit=kV
